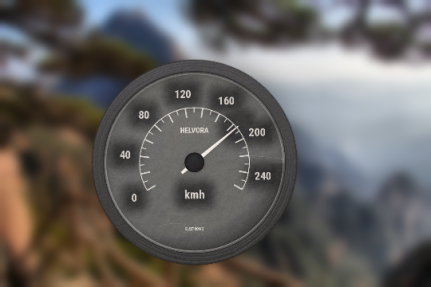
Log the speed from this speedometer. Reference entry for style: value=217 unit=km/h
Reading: value=185 unit=km/h
